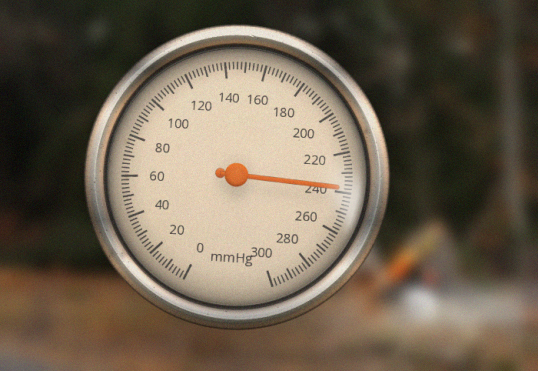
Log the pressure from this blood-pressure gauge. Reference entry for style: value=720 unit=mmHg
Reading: value=238 unit=mmHg
